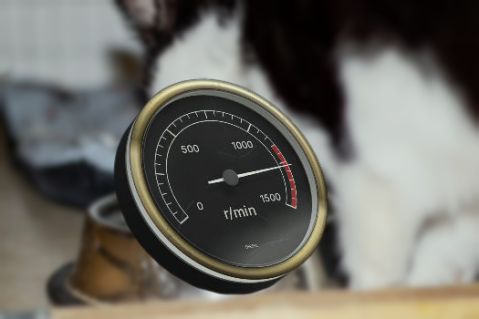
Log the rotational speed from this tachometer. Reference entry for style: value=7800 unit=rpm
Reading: value=1275 unit=rpm
